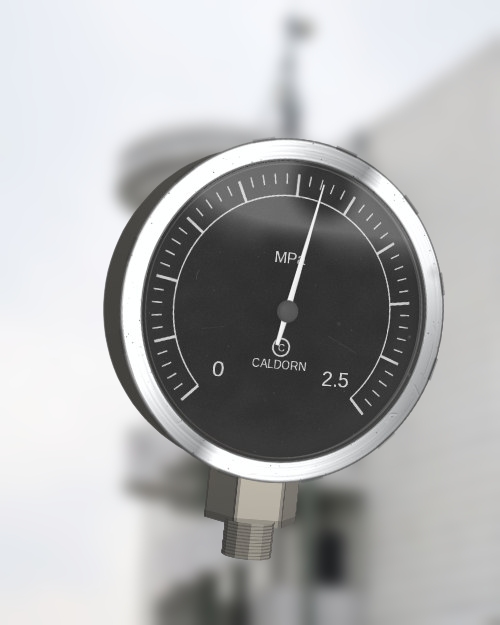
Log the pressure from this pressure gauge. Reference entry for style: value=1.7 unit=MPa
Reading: value=1.35 unit=MPa
